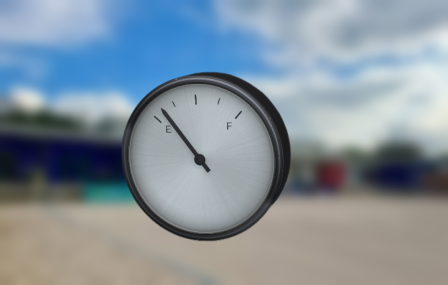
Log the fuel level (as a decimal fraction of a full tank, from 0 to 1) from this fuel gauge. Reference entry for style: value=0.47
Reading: value=0.125
